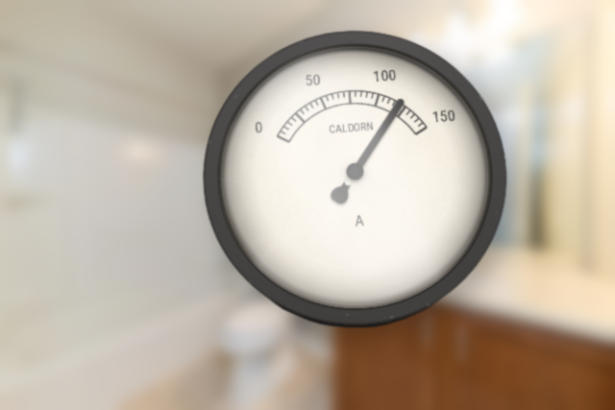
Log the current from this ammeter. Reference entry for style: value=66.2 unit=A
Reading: value=120 unit=A
